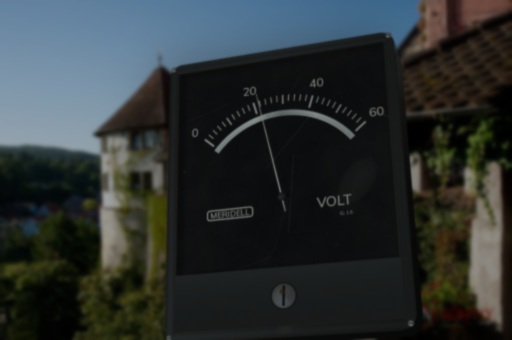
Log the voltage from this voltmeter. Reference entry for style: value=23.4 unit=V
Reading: value=22 unit=V
